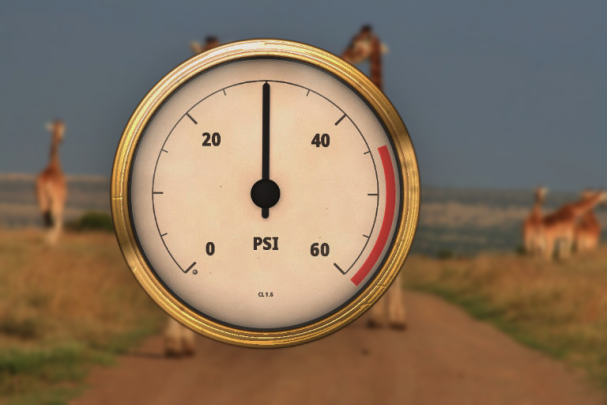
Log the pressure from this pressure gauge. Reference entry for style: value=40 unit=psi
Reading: value=30 unit=psi
